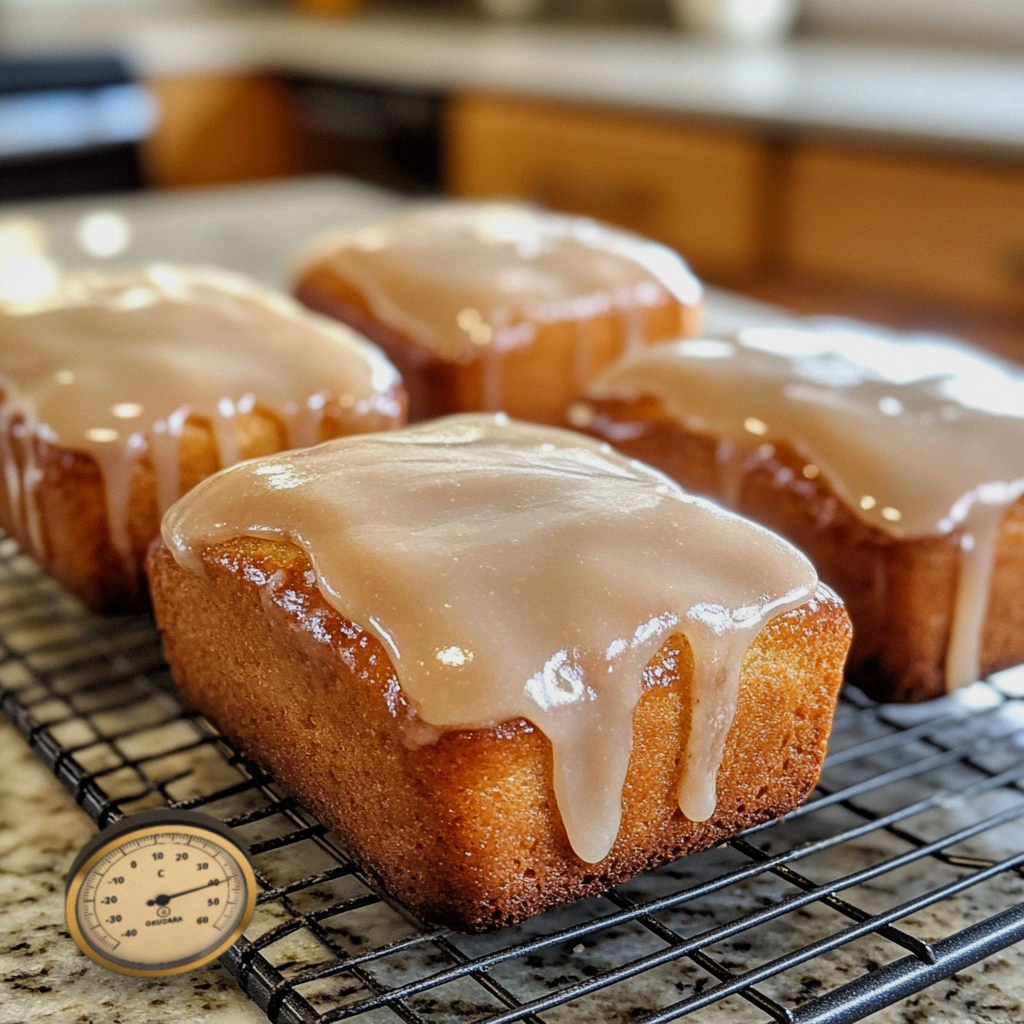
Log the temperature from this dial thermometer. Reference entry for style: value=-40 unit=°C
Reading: value=40 unit=°C
